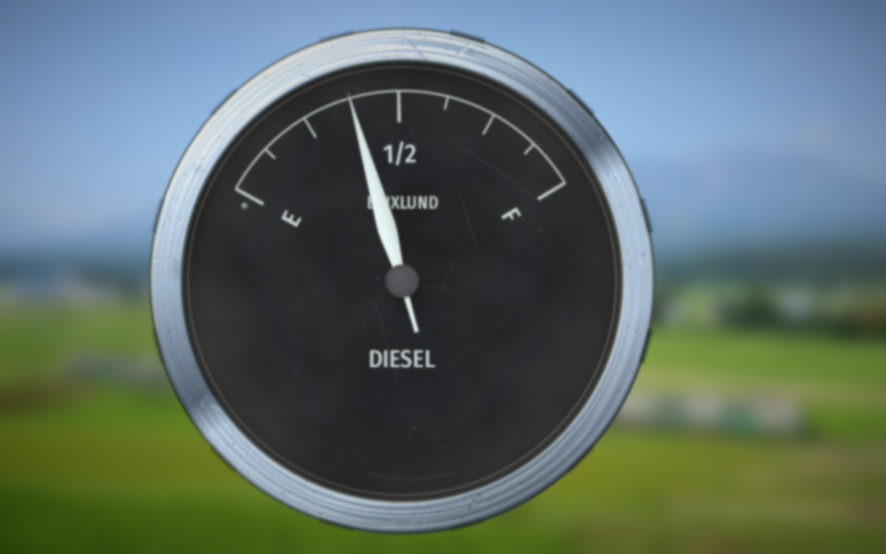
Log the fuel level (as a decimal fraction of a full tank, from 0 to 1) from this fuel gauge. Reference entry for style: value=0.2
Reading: value=0.375
